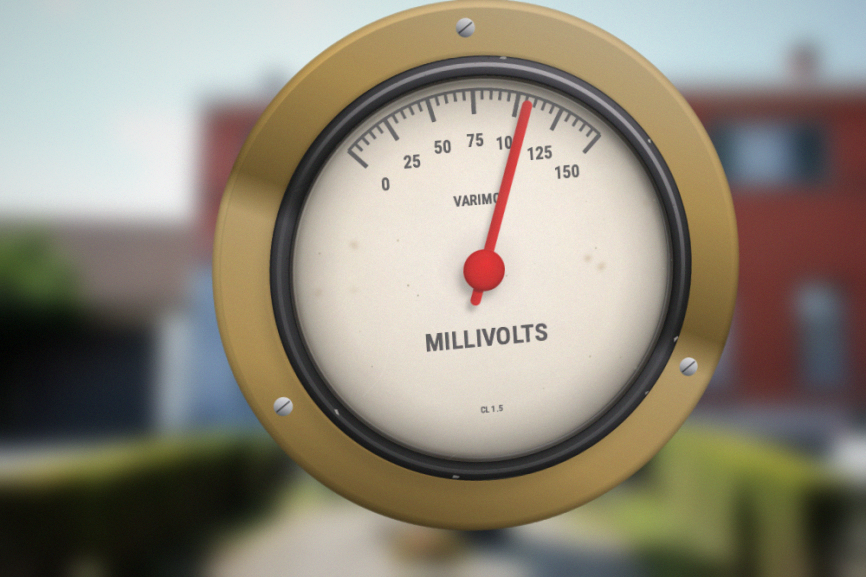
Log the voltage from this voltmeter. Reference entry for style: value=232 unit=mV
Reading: value=105 unit=mV
